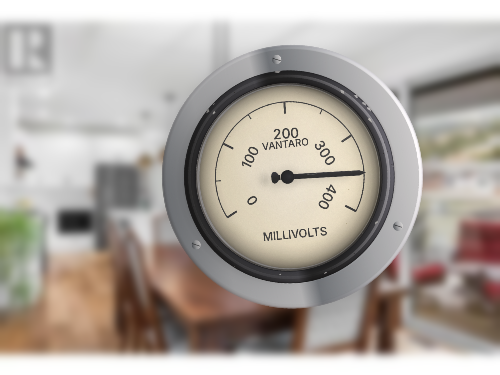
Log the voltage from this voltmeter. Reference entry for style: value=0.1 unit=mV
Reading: value=350 unit=mV
